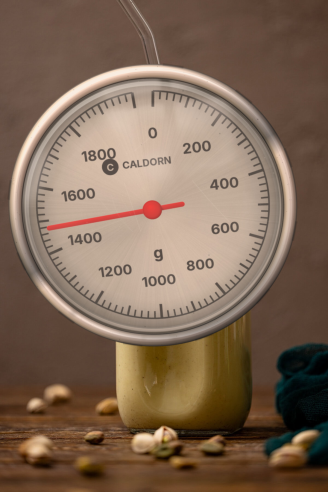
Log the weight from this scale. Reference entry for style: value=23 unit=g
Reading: value=1480 unit=g
